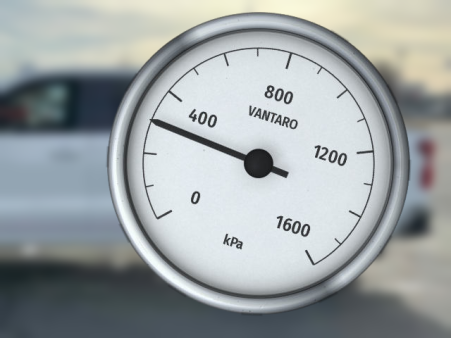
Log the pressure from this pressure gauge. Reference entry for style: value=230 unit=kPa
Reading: value=300 unit=kPa
